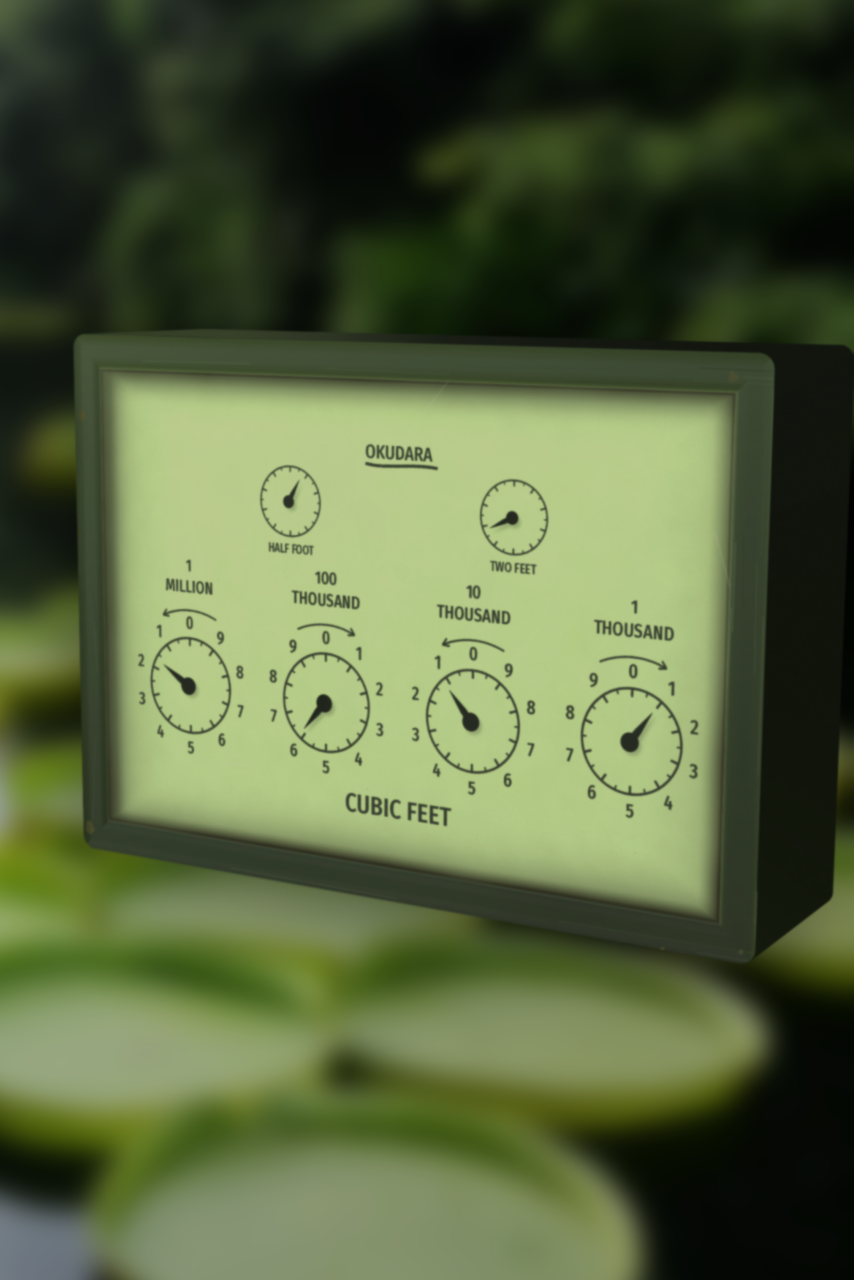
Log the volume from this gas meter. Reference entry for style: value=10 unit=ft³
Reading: value=161100 unit=ft³
